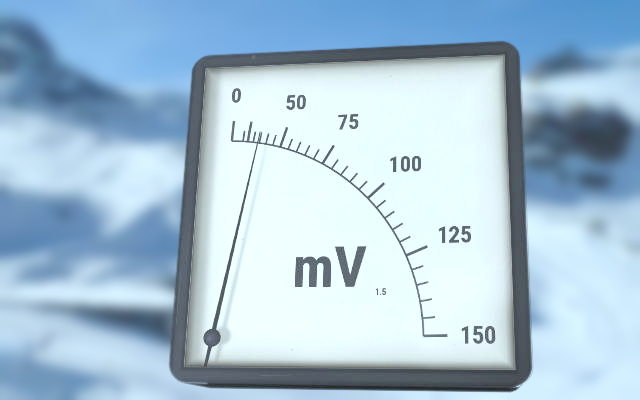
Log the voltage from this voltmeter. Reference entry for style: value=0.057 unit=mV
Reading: value=35 unit=mV
